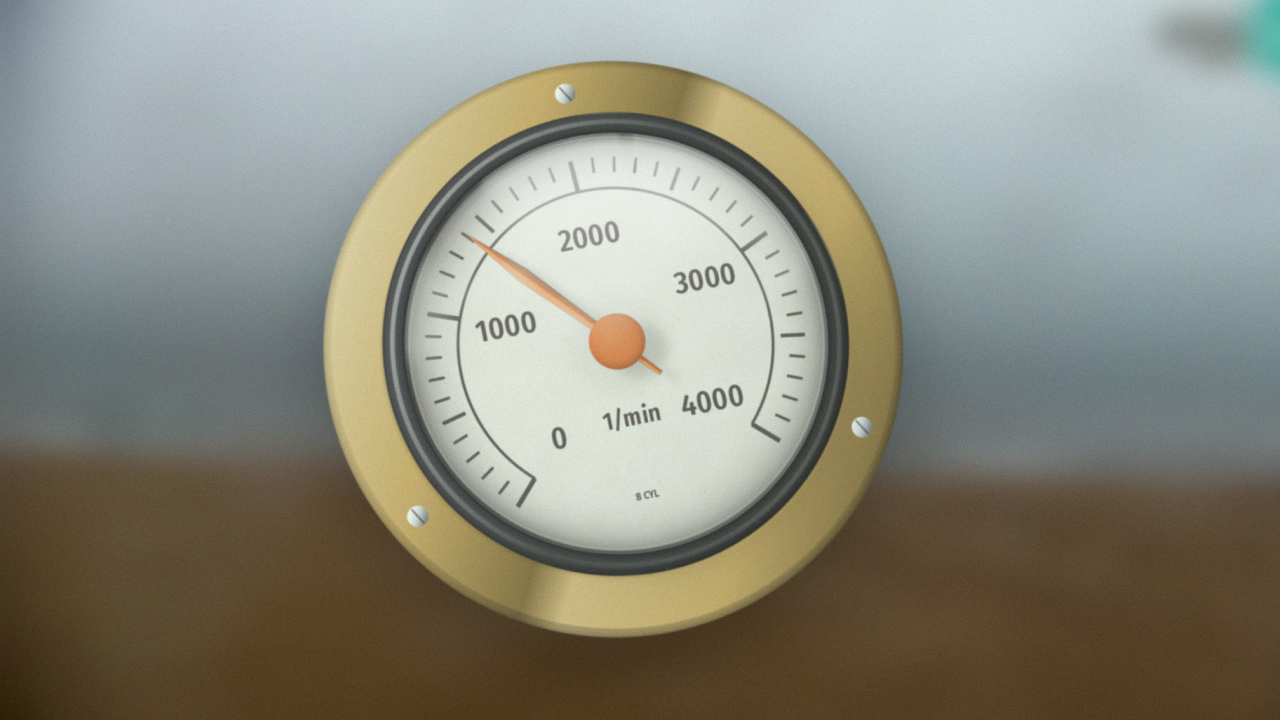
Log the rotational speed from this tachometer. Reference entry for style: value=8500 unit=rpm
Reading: value=1400 unit=rpm
